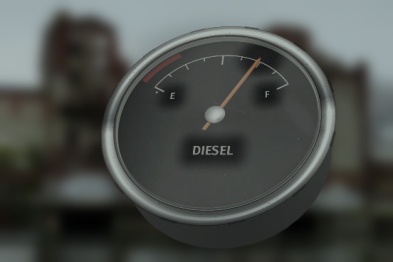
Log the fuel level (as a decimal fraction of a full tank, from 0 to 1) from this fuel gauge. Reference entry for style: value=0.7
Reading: value=0.75
